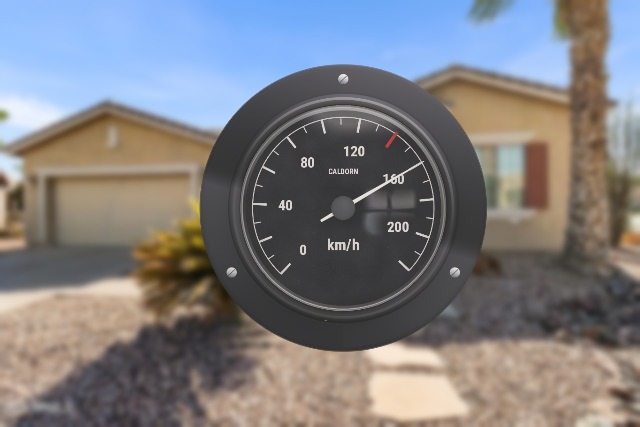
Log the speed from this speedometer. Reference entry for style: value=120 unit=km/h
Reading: value=160 unit=km/h
